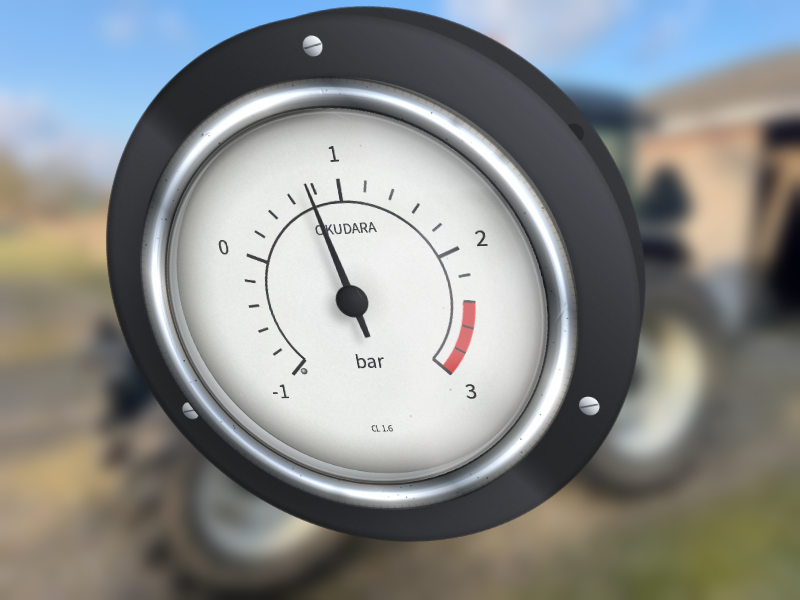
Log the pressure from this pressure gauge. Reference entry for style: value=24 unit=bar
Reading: value=0.8 unit=bar
